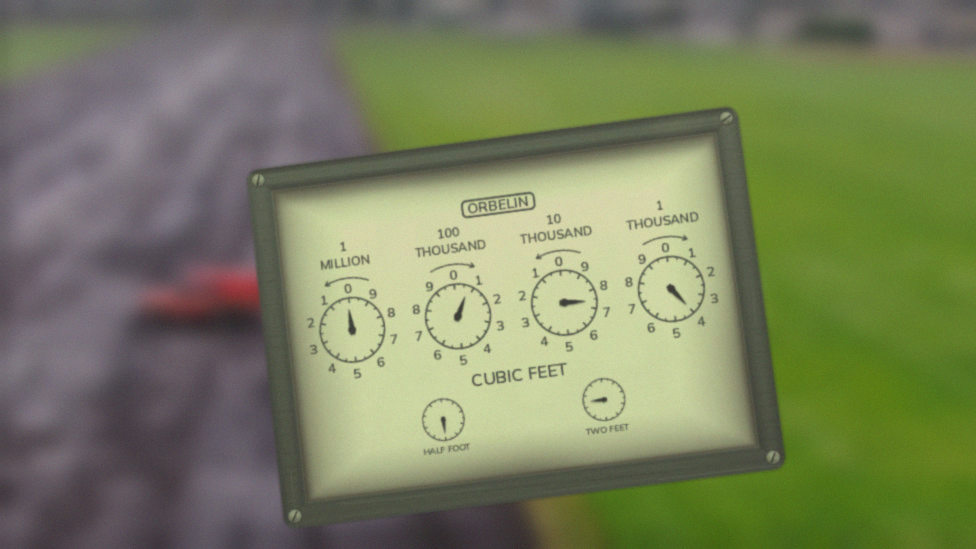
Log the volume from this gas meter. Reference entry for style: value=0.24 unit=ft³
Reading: value=7400 unit=ft³
